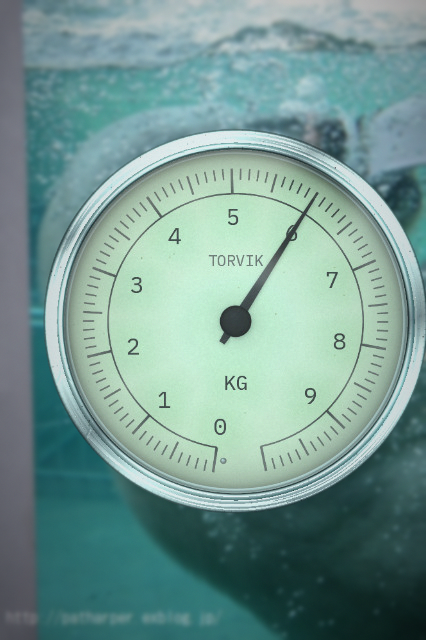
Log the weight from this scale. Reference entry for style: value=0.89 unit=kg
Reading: value=6 unit=kg
